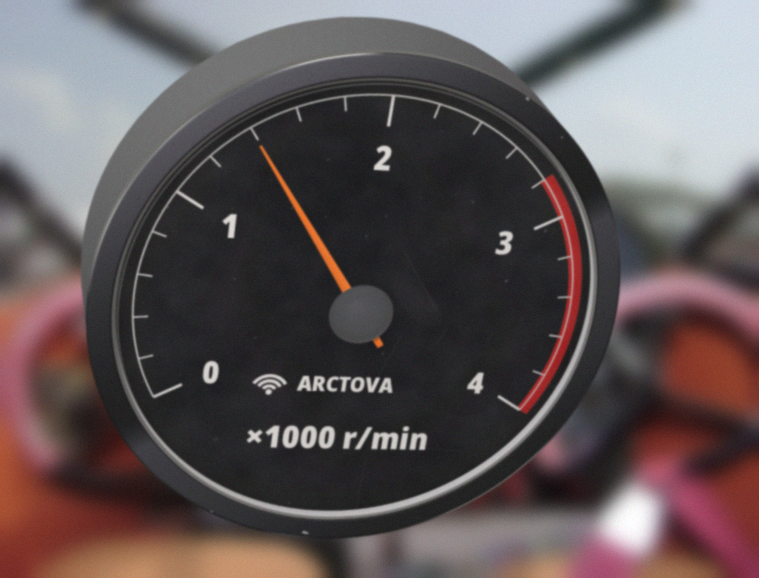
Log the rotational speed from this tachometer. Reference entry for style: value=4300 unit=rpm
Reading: value=1400 unit=rpm
